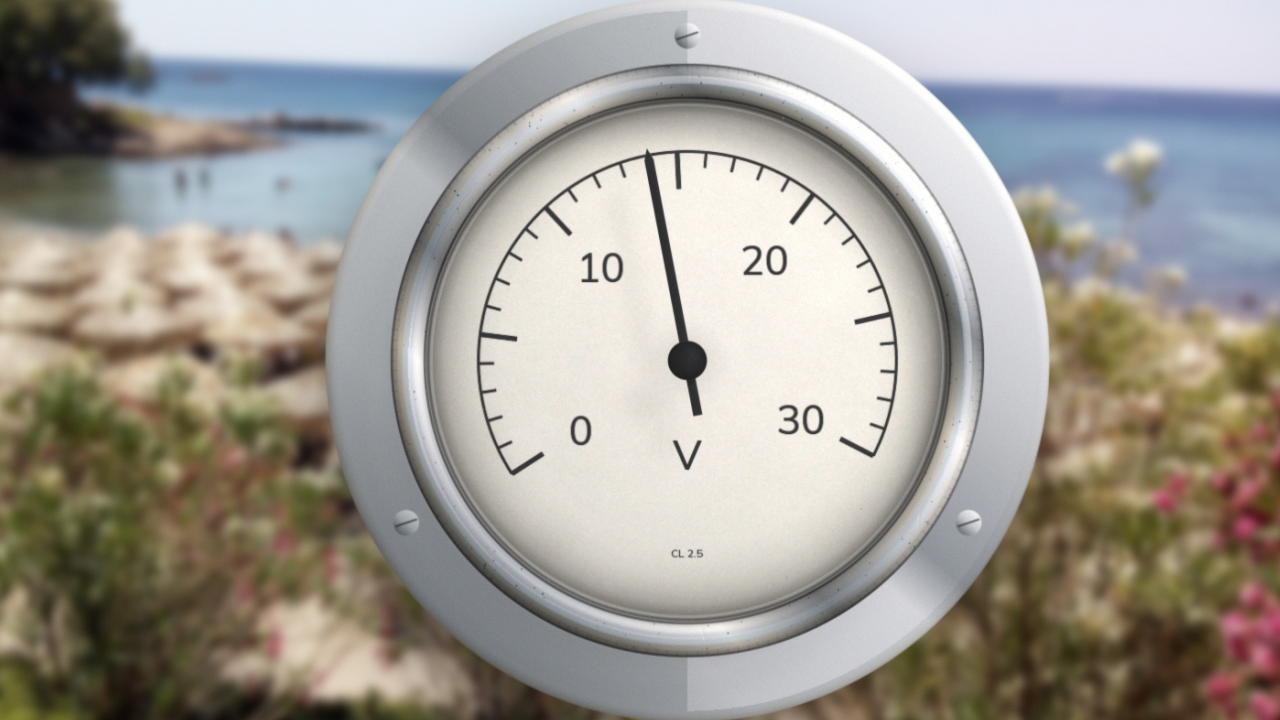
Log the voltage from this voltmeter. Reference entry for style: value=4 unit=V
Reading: value=14 unit=V
